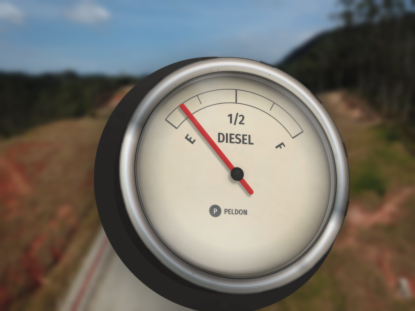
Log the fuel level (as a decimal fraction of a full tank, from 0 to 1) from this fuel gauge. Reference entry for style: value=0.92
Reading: value=0.125
